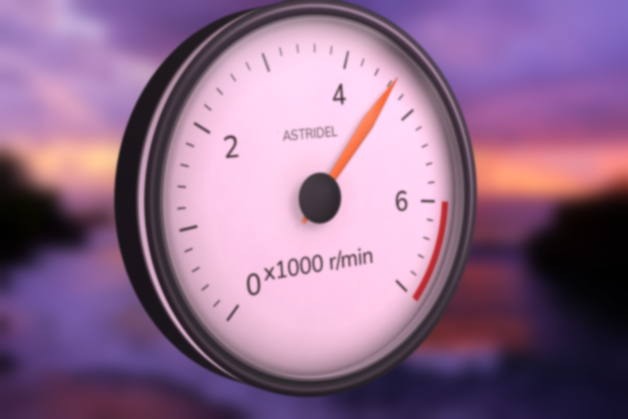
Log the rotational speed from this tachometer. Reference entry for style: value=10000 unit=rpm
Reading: value=4600 unit=rpm
